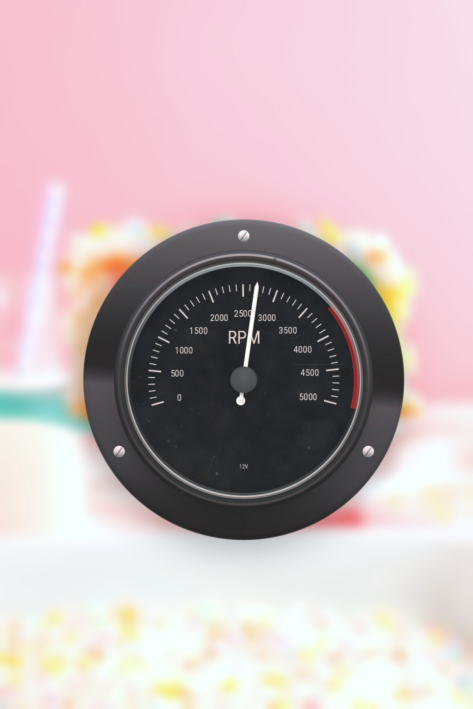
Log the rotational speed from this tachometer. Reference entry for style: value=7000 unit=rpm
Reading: value=2700 unit=rpm
